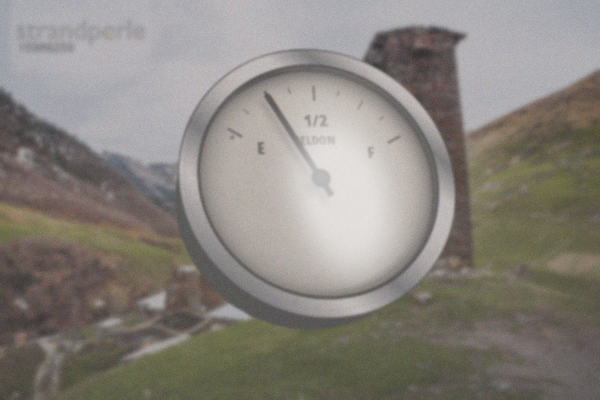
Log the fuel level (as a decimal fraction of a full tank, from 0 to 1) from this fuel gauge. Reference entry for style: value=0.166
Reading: value=0.25
